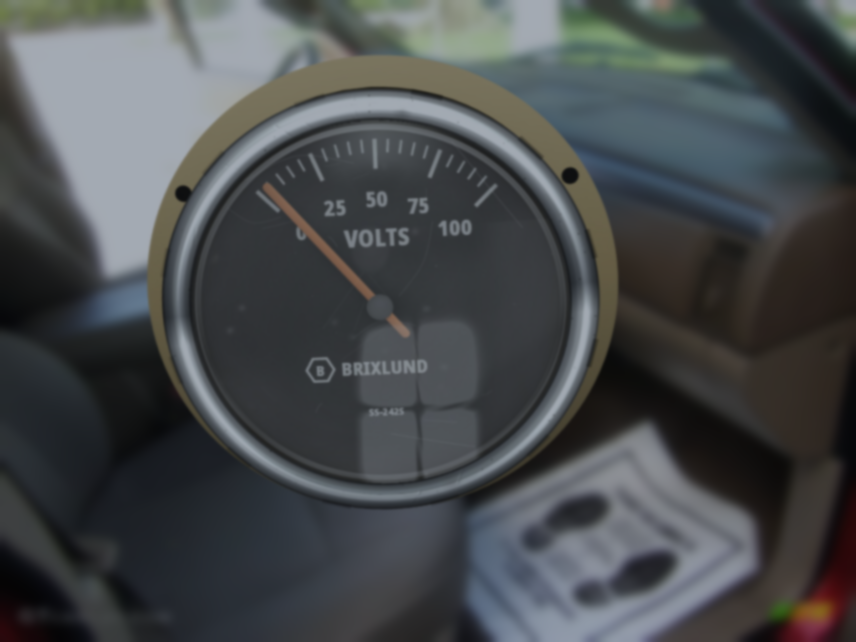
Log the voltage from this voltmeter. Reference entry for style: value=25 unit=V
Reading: value=5 unit=V
